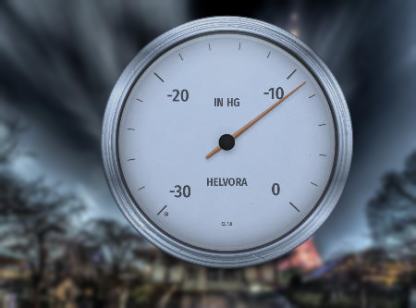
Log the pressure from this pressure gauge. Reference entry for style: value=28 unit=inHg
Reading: value=-9 unit=inHg
